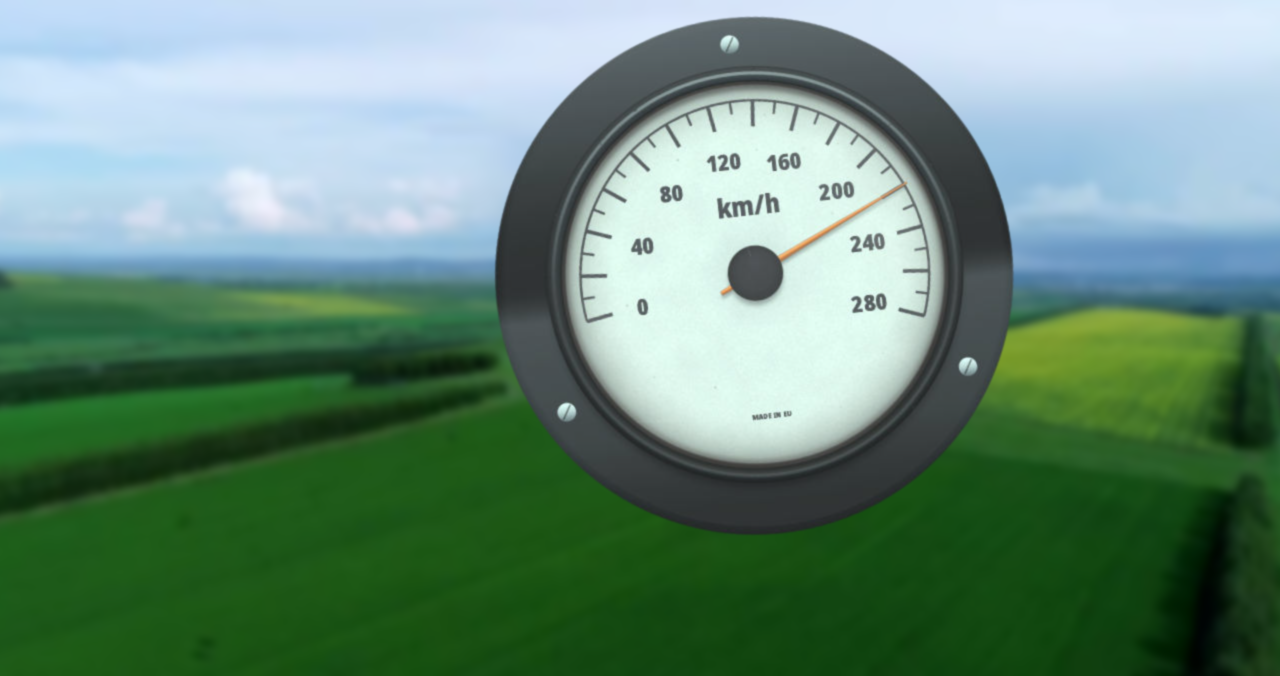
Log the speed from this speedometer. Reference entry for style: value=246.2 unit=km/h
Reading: value=220 unit=km/h
